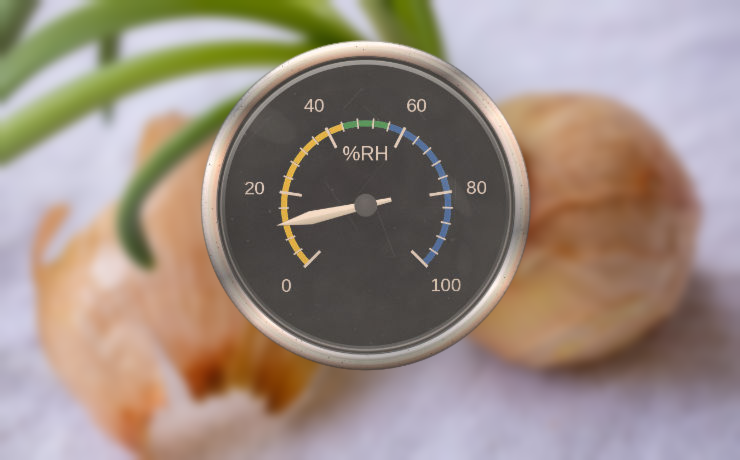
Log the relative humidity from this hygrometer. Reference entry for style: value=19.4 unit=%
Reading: value=12 unit=%
